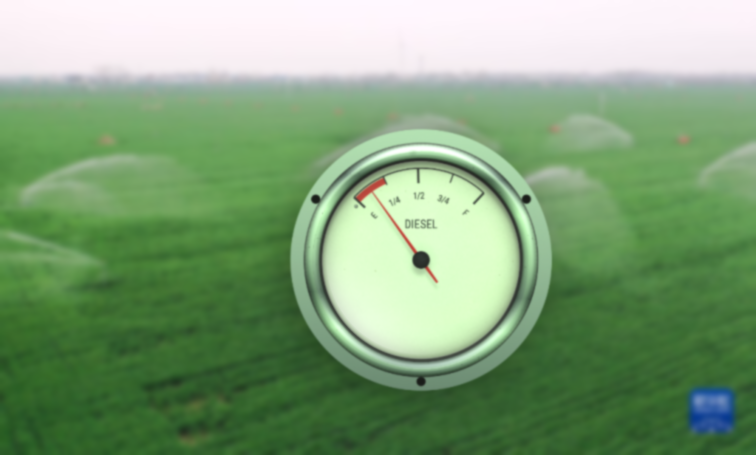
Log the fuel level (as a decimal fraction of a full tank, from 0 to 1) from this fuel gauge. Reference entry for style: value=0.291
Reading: value=0.125
